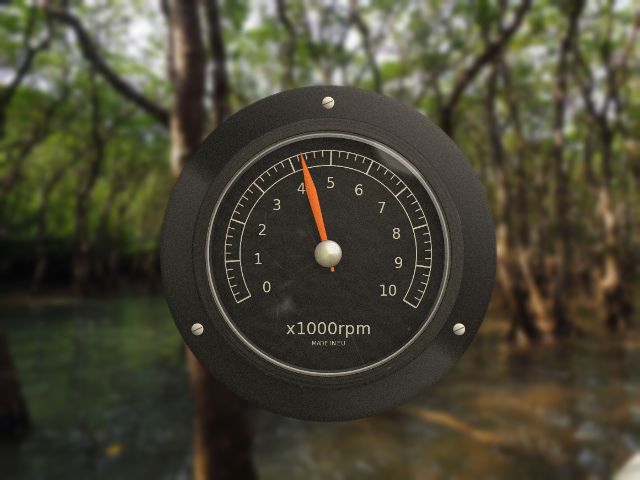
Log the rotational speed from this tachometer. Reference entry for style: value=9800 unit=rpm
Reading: value=4300 unit=rpm
